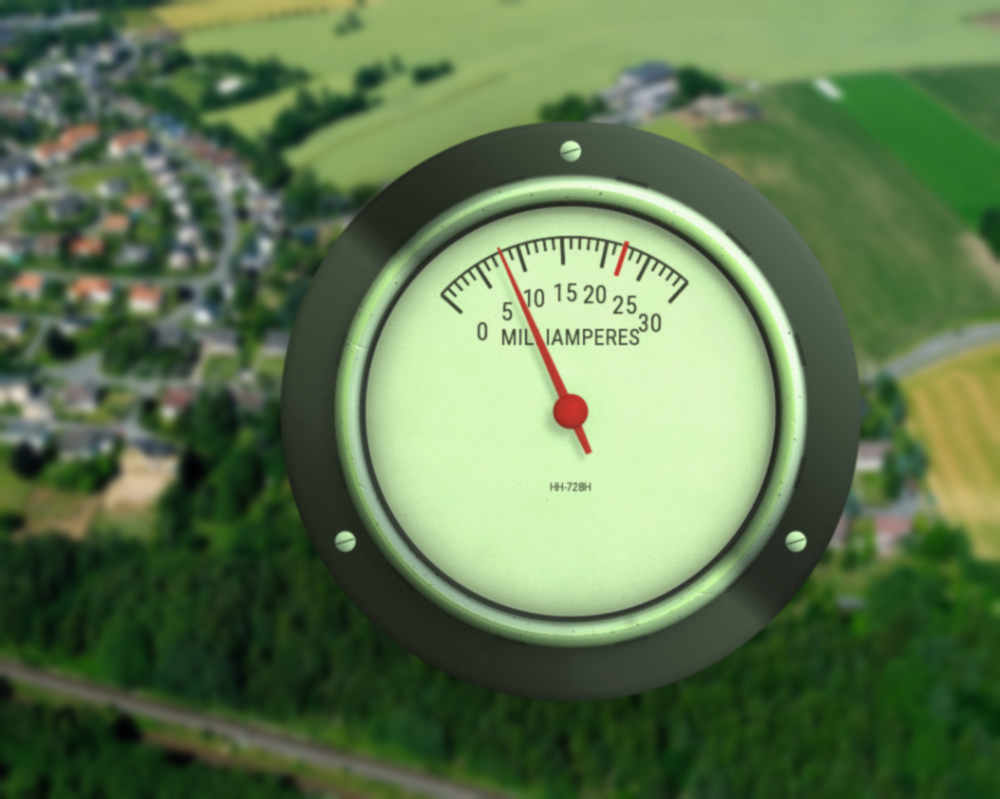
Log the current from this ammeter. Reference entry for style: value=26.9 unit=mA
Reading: value=8 unit=mA
